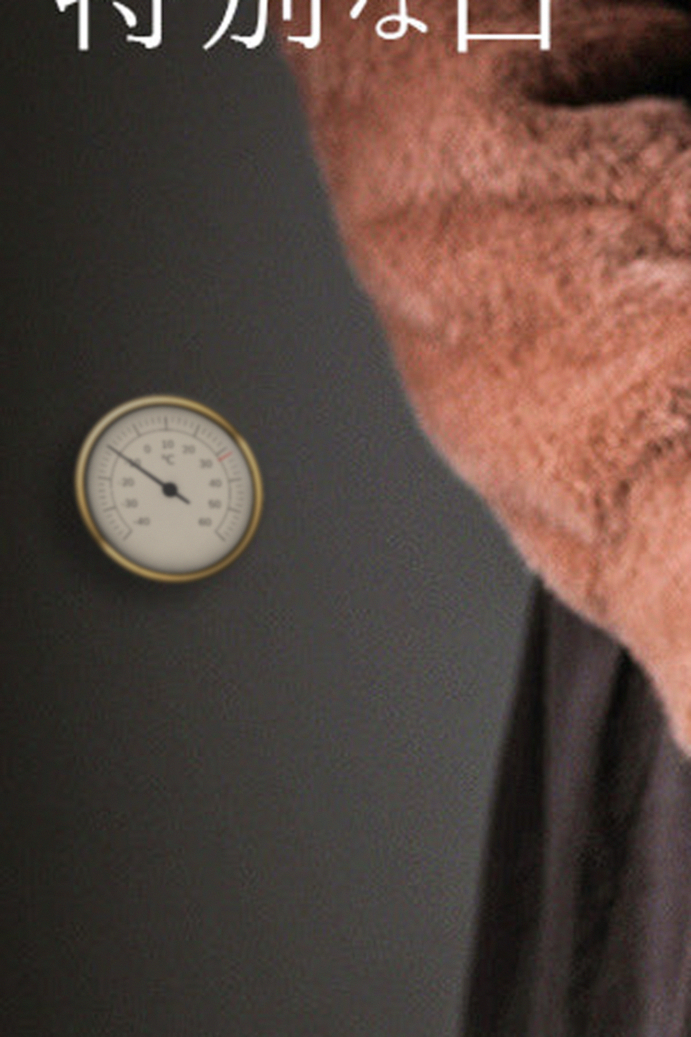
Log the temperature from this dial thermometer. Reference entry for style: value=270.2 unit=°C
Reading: value=-10 unit=°C
